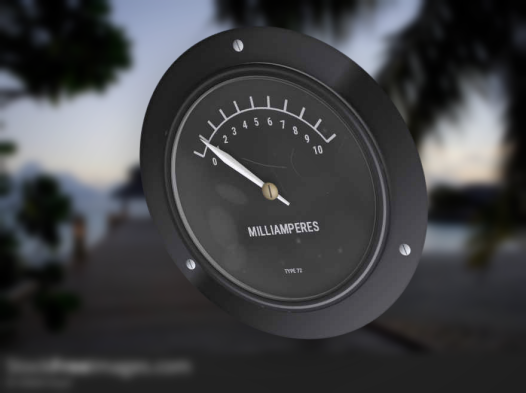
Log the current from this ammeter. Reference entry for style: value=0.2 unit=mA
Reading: value=1 unit=mA
